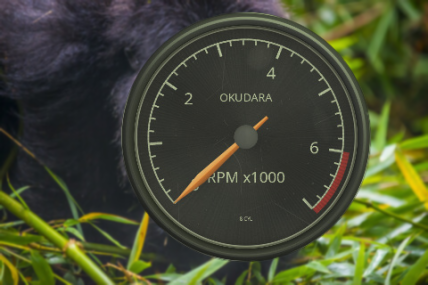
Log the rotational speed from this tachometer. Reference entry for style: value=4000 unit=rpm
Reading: value=0 unit=rpm
